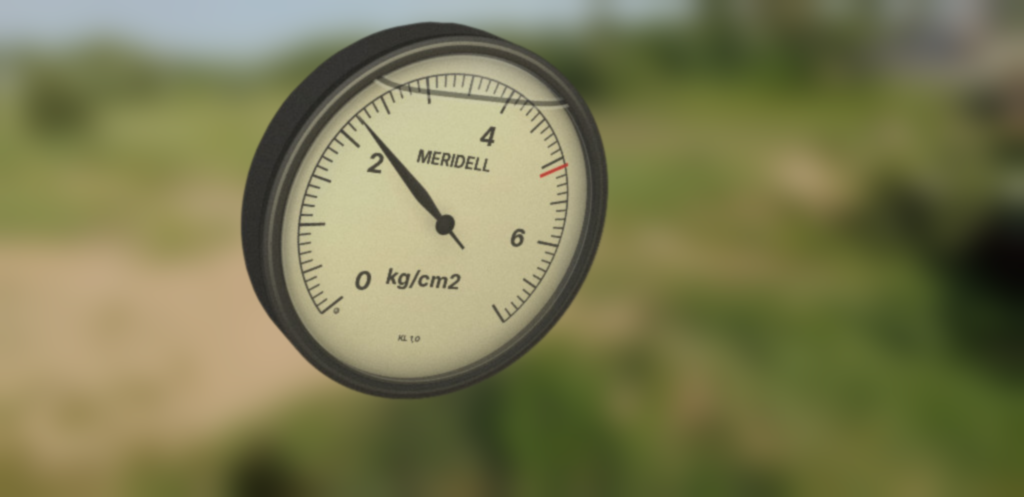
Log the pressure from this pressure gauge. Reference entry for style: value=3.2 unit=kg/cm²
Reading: value=2.2 unit=kg/cm²
